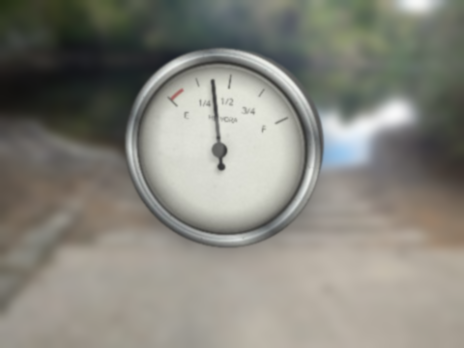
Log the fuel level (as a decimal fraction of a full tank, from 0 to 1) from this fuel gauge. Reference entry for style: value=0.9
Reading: value=0.375
